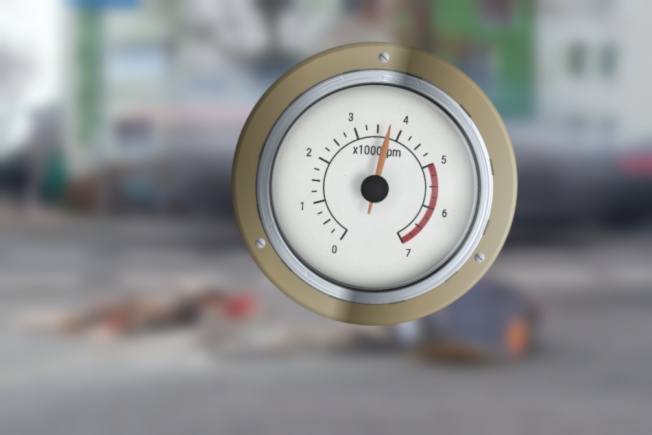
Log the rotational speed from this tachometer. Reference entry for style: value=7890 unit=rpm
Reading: value=3750 unit=rpm
